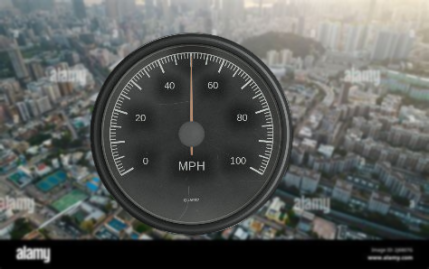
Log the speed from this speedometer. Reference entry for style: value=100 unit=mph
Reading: value=50 unit=mph
